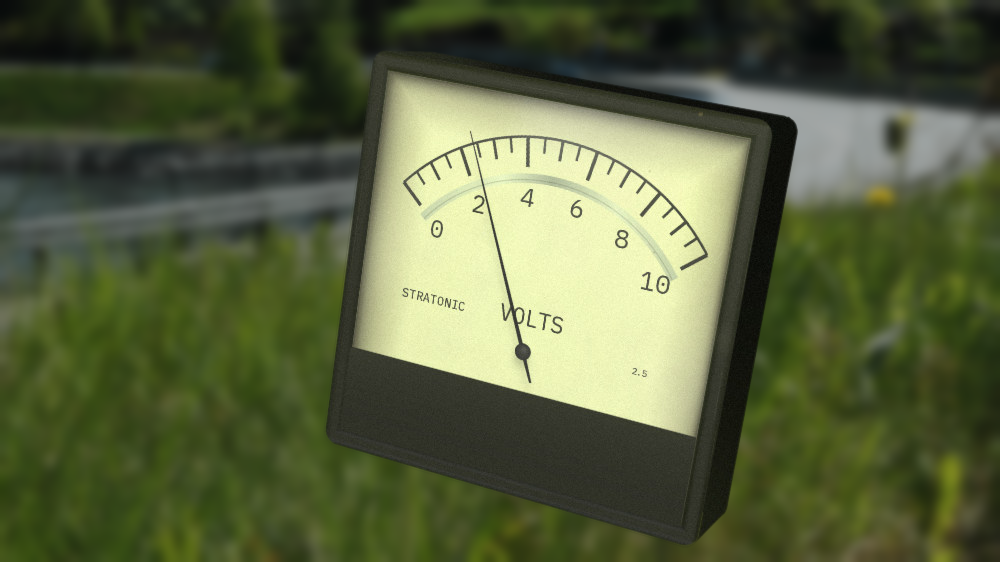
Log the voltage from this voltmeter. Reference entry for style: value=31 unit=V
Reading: value=2.5 unit=V
